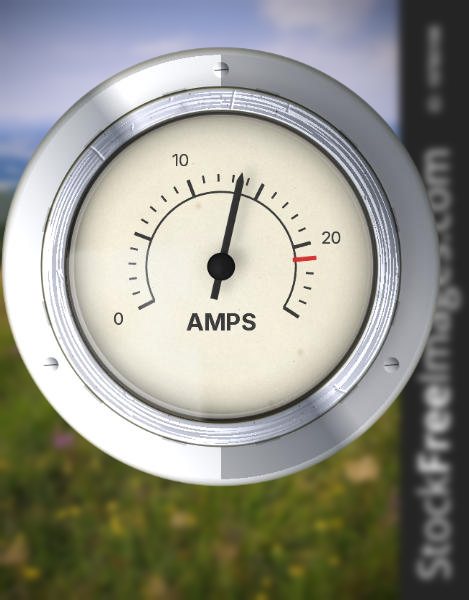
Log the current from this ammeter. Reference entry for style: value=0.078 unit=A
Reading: value=13.5 unit=A
